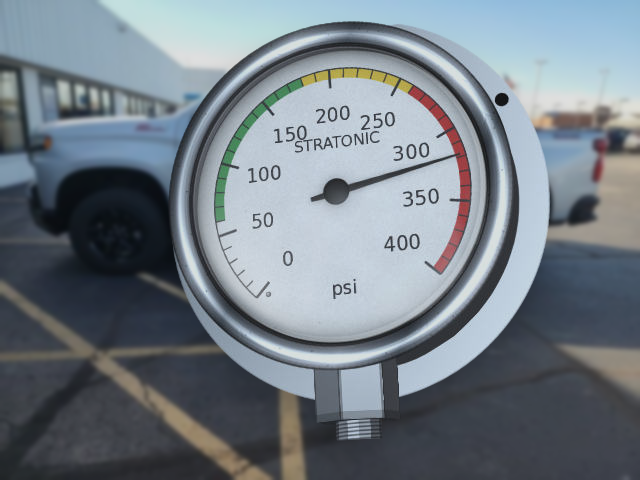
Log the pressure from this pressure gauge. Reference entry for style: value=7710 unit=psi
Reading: value=320 unit=psi
